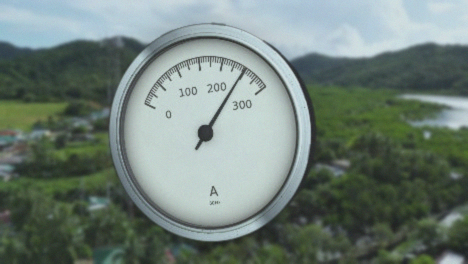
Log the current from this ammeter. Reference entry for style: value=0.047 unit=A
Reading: value=250 unit=A
